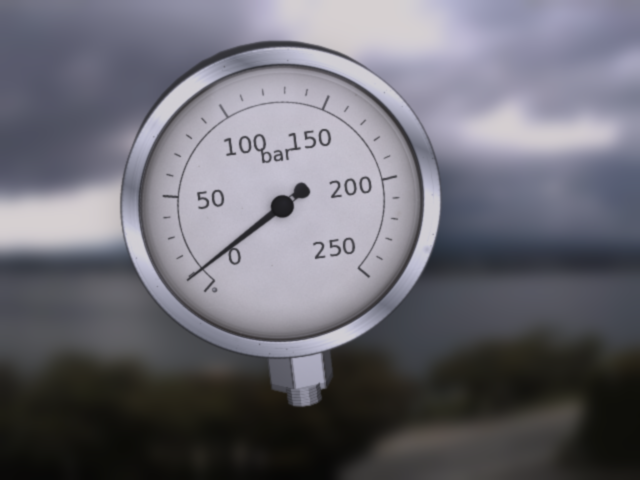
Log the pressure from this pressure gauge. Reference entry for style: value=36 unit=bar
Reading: value=10 unit=bar
